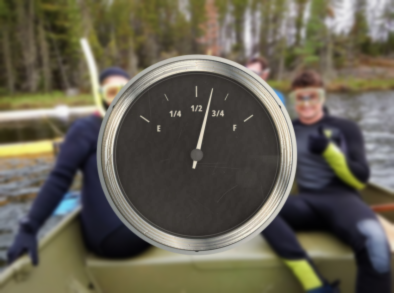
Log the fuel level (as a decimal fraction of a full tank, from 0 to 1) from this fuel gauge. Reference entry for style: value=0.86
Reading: value=0.625
